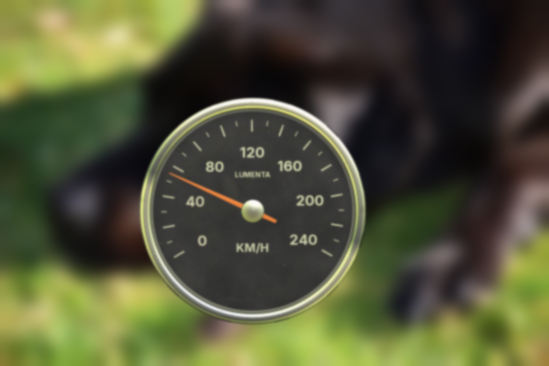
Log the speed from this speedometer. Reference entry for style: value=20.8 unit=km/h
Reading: value=55 unit=km/h
